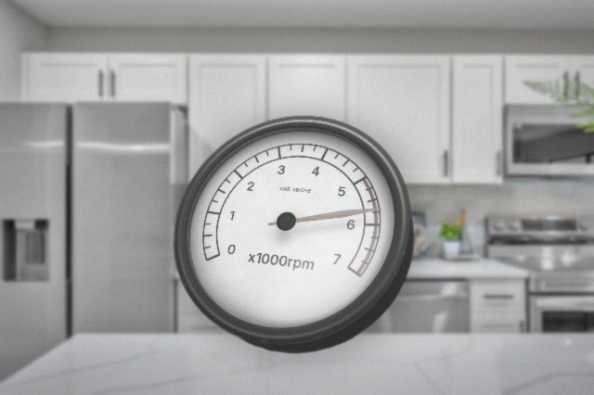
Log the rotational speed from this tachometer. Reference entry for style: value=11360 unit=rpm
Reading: value=5750 unit=rpm
